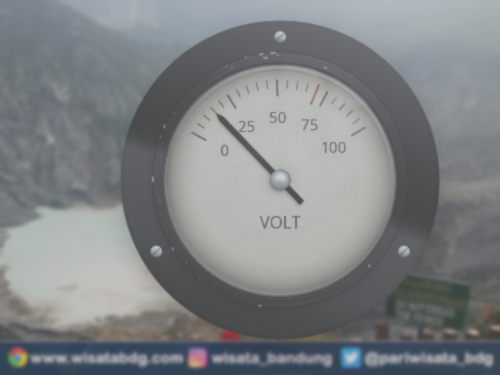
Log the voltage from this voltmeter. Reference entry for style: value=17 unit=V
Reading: value=15 unit=V
